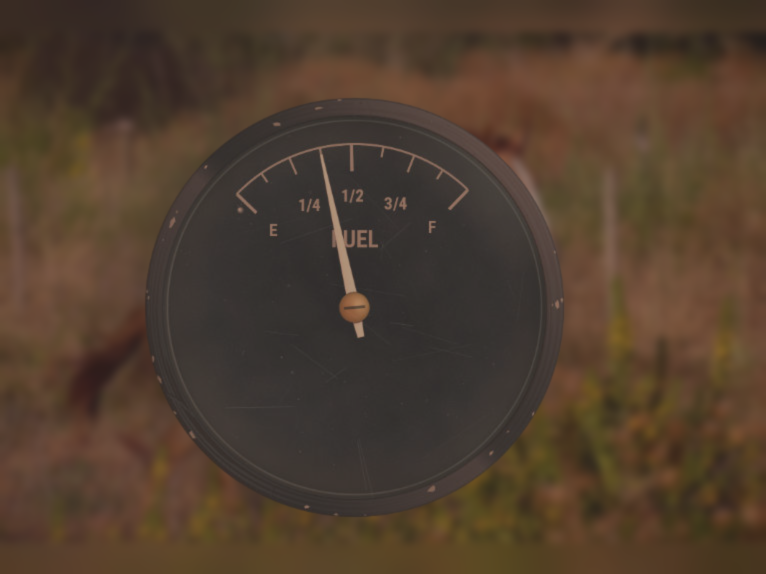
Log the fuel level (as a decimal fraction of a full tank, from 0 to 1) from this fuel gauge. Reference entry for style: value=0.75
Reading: value=0.375
